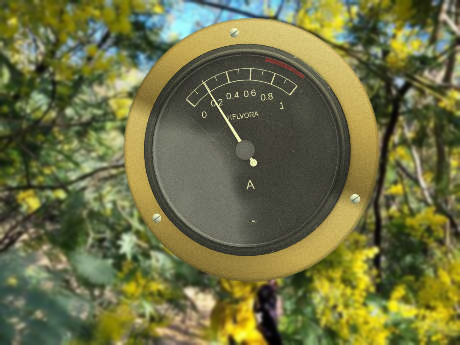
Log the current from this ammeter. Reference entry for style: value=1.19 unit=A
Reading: value=0.2 unit=A
